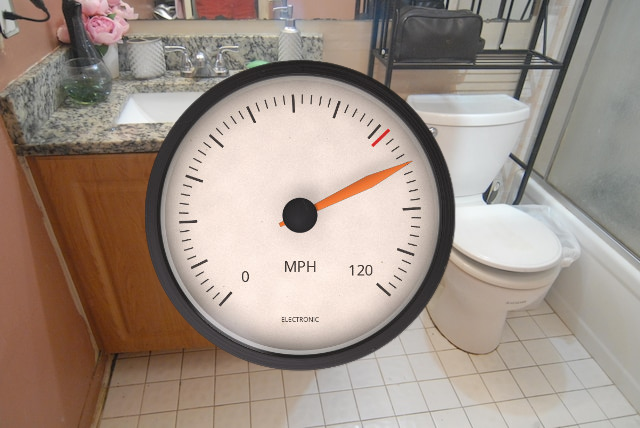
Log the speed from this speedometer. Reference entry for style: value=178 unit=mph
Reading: value=90 unit=mph
